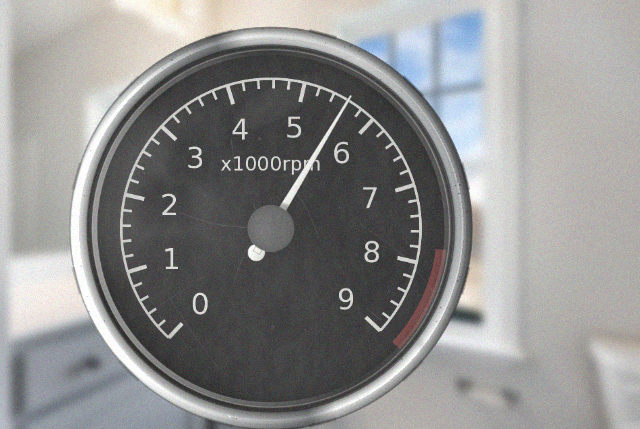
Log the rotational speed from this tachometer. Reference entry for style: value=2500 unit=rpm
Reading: value=5600 unit=rpm
